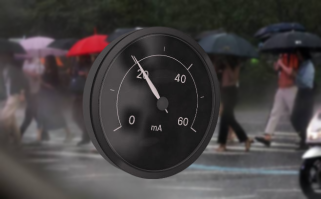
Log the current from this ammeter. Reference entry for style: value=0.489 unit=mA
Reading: value=20 unit=mA
